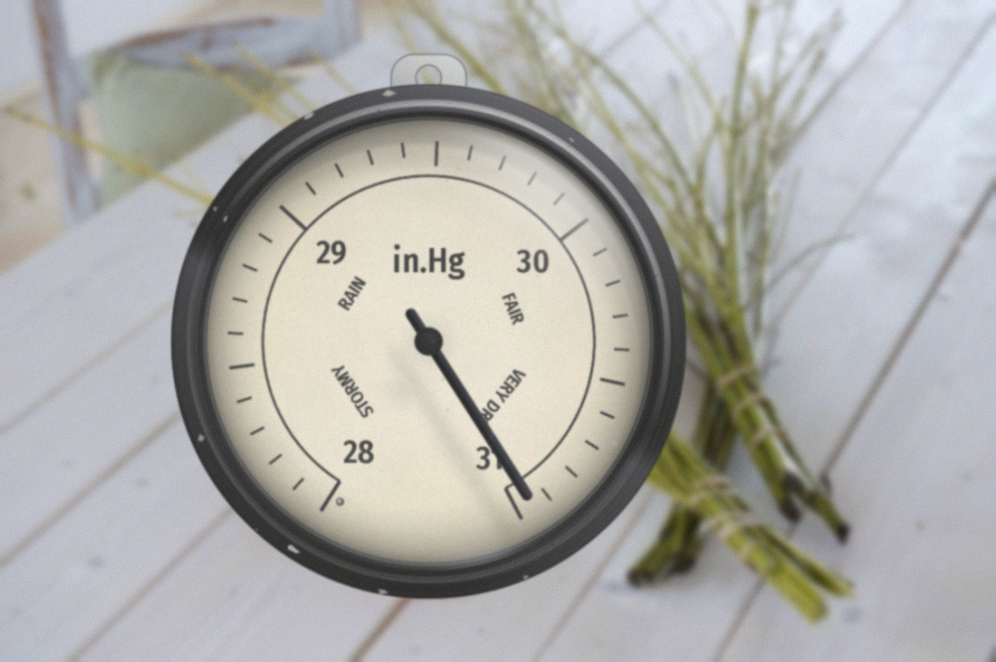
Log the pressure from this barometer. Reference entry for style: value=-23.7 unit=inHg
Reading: value=30.95 unit=inHg
